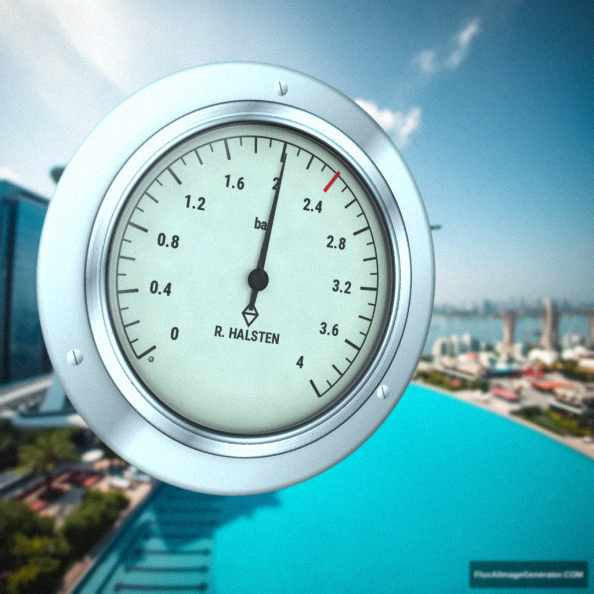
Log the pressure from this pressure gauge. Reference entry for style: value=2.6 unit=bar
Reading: value=2 unit=bar
